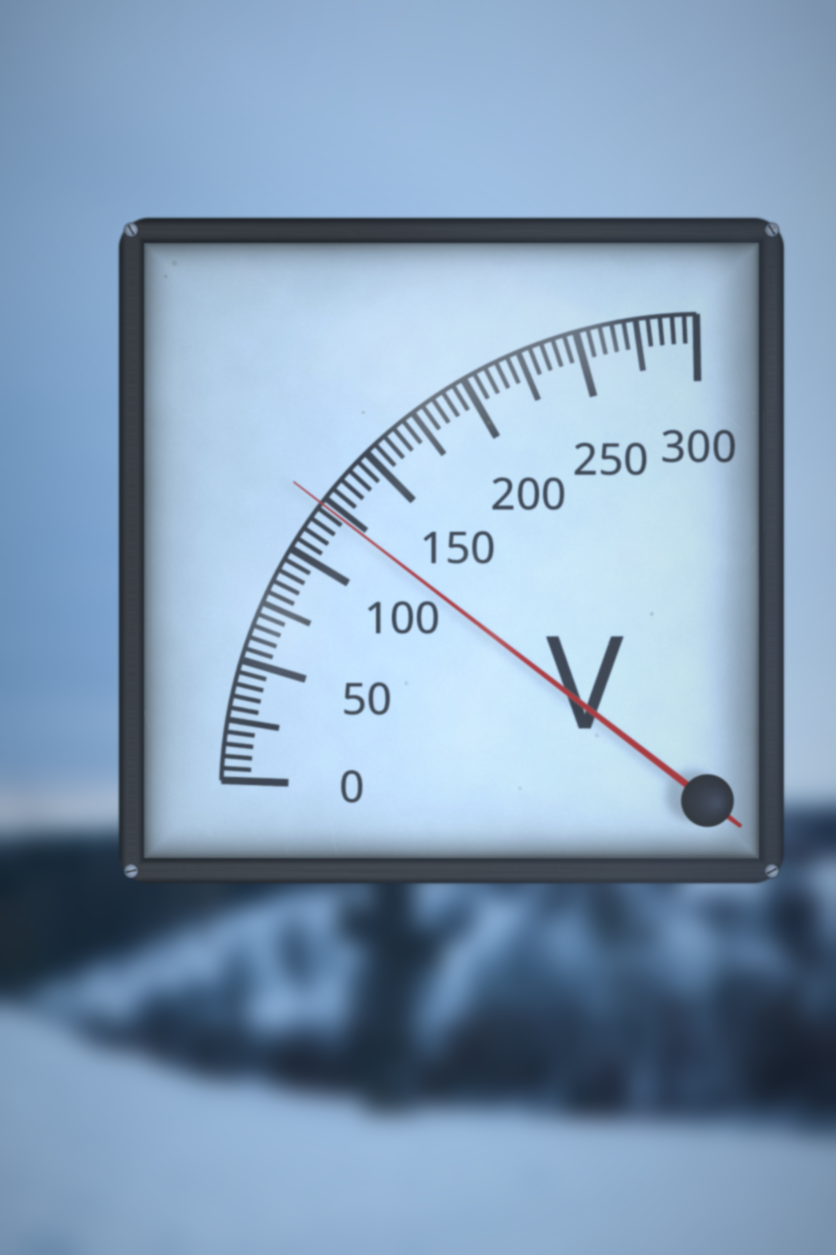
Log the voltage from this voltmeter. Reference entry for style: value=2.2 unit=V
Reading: value=122.5 unit=V
